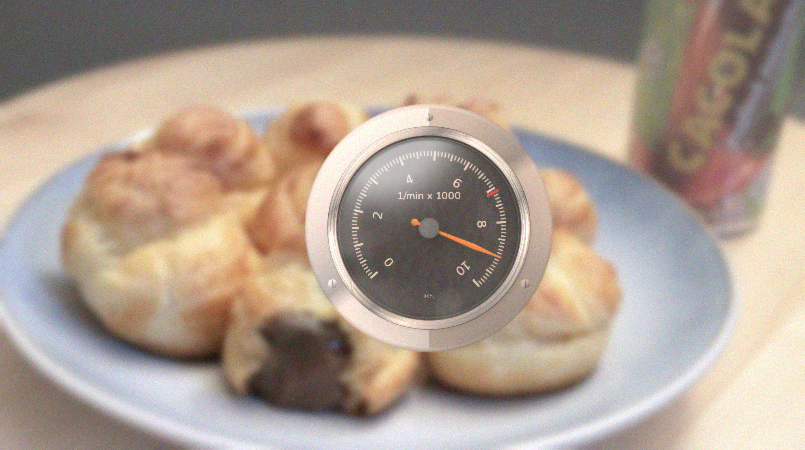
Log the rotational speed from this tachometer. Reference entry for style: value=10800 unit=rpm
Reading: value=9000 unit=rpm
